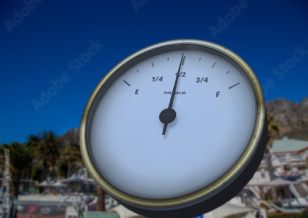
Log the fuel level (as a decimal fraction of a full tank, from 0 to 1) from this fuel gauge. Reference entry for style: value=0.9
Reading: value=0.5
